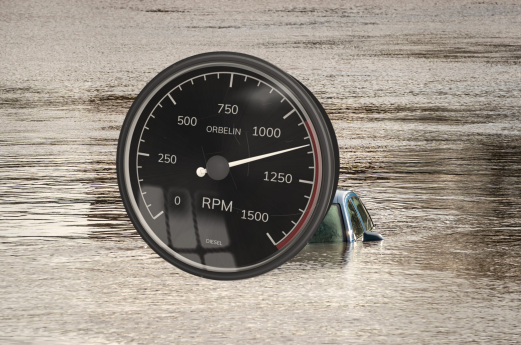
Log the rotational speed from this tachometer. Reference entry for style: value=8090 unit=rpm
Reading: value=1125 unit=rpm
